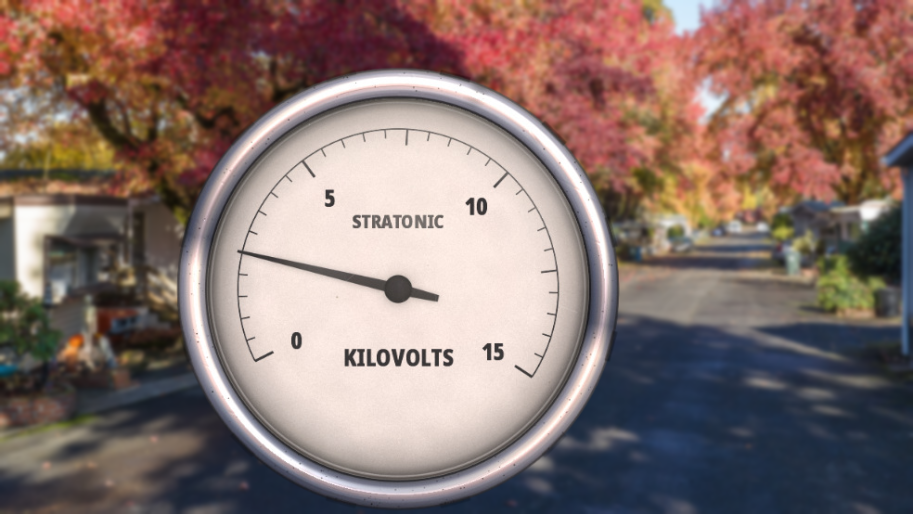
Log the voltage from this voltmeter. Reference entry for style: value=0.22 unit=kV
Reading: value=2.5 unit=kV
